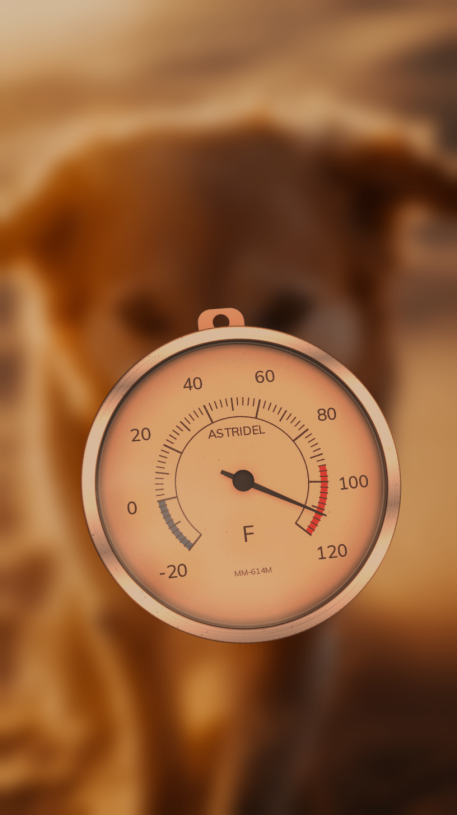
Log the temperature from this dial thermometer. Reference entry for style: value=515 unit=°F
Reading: value=112 unit=°F
